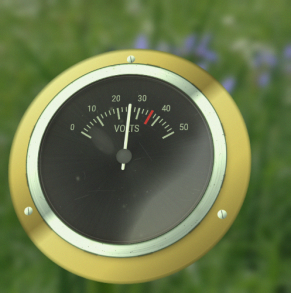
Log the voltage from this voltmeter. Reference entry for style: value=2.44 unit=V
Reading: value=26 unit=V
